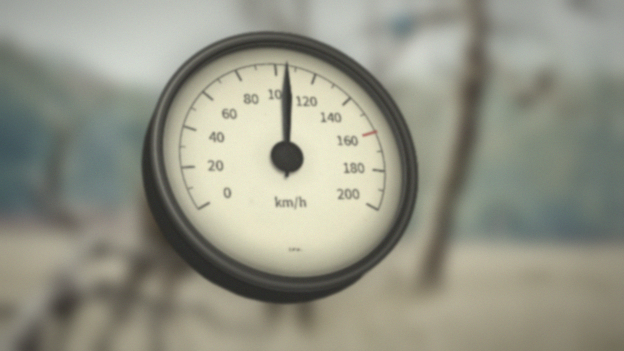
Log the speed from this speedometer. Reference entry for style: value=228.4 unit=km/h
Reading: value=105 unit=km/h
